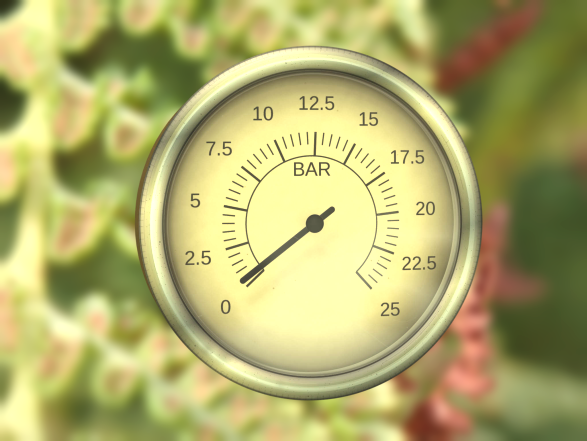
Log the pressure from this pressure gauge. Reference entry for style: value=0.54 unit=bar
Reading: value=0.5 unit=bar
